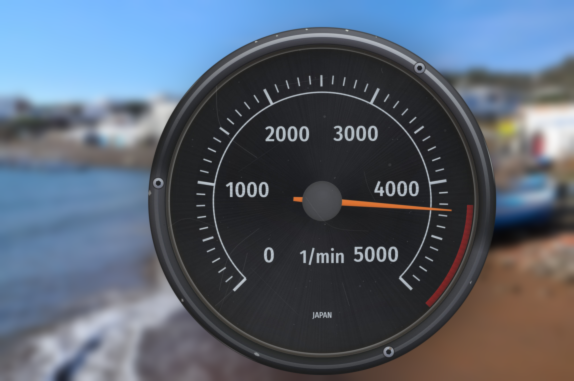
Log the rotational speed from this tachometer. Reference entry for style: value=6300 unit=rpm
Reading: value=4250 unit=rpm
